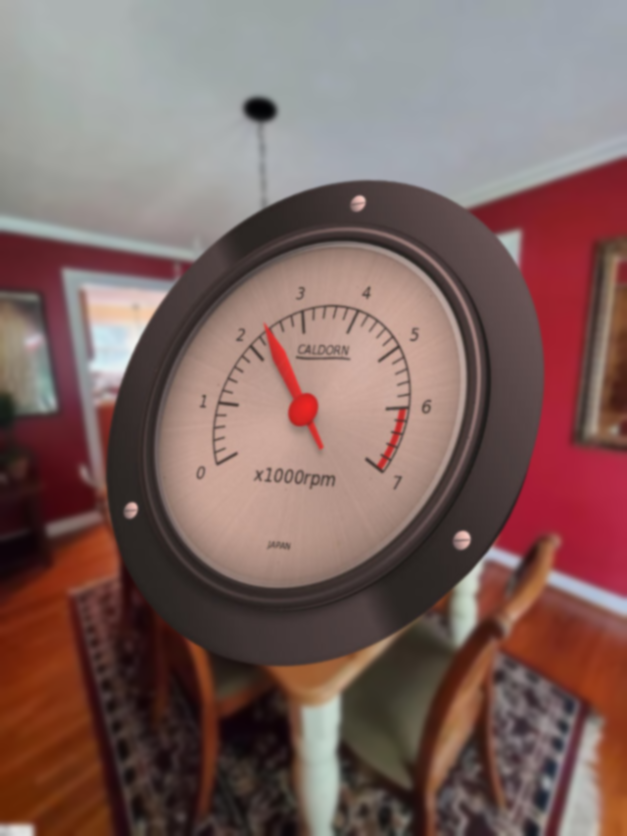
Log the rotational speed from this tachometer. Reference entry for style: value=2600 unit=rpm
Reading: value=2400 unit=rpm
